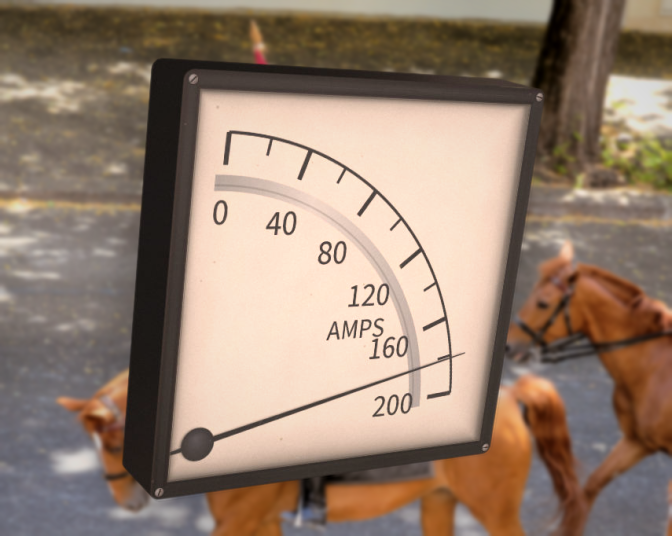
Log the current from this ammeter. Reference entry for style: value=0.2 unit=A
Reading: value=180 unit=A
